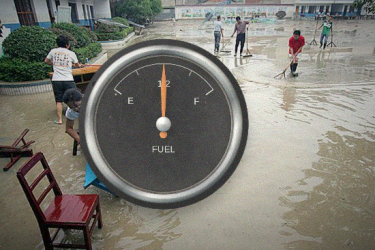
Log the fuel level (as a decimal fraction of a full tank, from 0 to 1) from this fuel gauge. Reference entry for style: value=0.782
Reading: value=0.5
